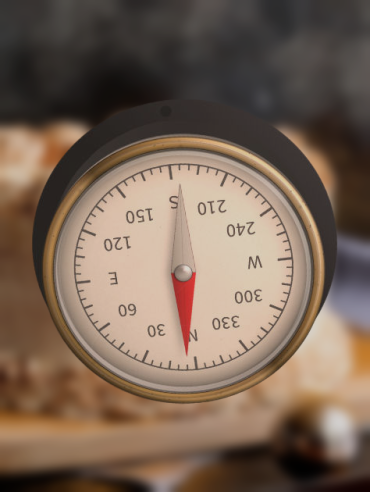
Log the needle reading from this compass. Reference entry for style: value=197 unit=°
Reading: value=5 unit=°
